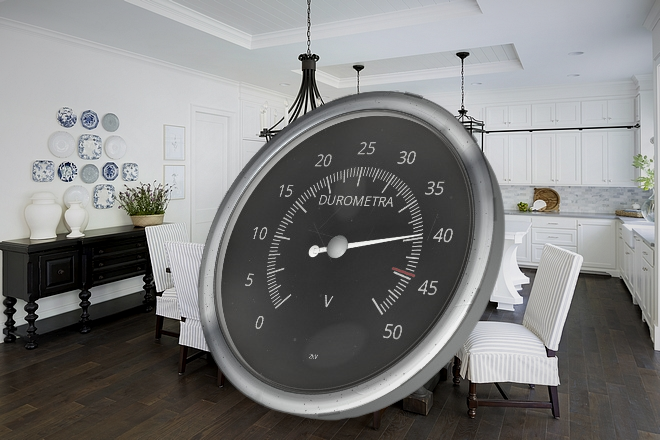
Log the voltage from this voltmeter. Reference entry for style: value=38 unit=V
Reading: value=40 unit=V
